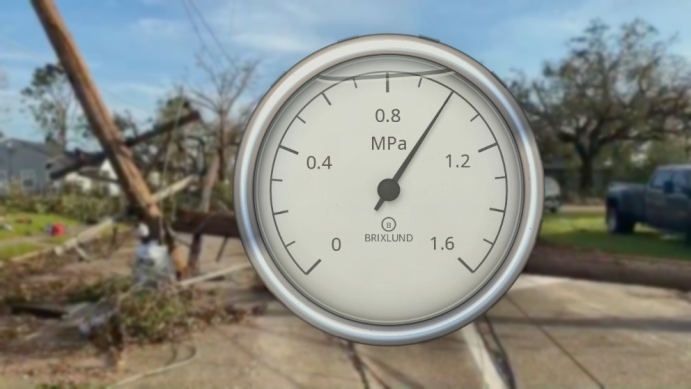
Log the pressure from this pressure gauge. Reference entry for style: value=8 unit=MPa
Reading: value=1 unit=MPa
